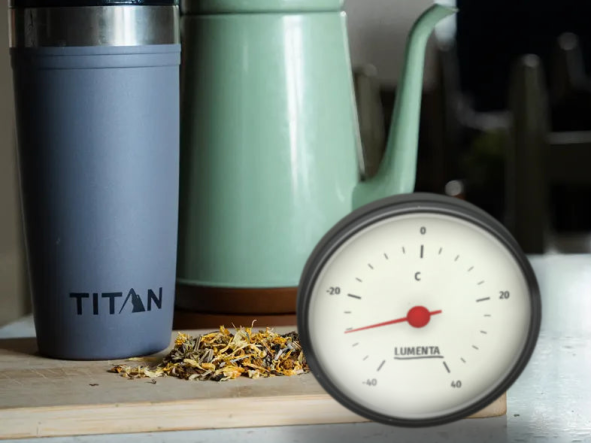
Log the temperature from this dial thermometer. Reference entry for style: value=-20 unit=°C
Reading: value=-28 unit=°C
